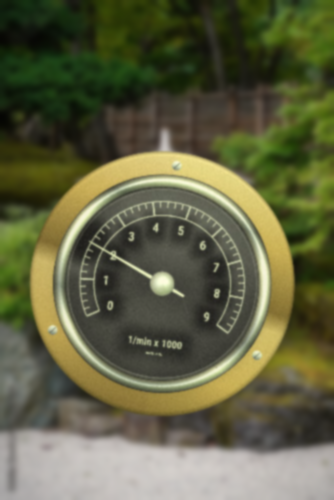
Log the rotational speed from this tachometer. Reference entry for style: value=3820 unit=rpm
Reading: value=2000 unit=rpm
